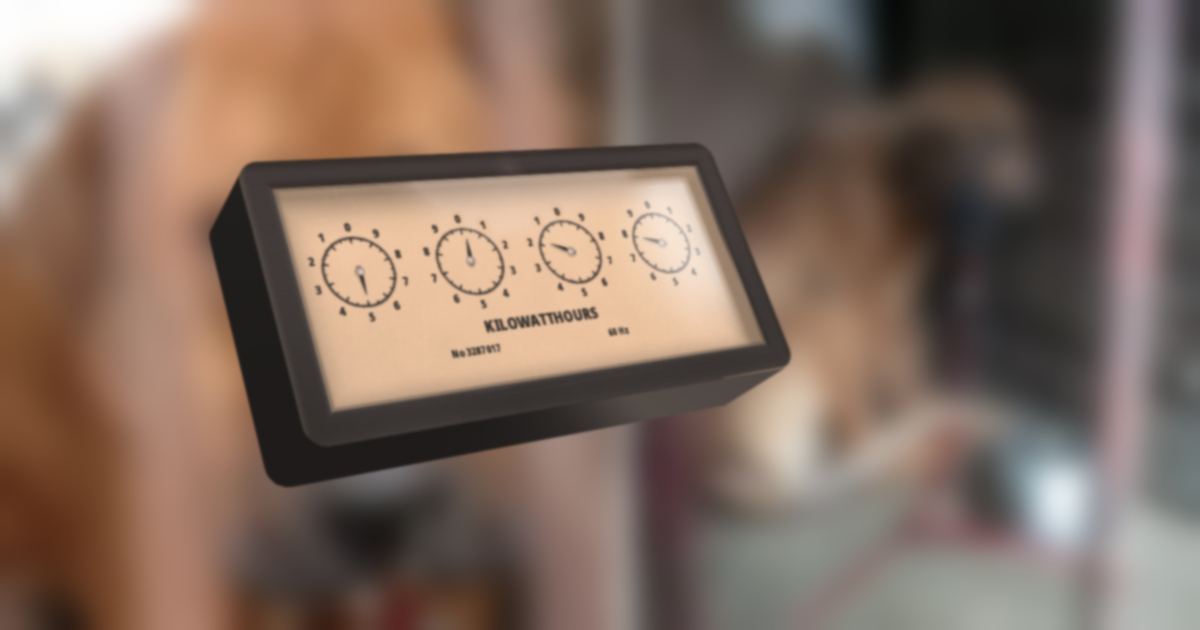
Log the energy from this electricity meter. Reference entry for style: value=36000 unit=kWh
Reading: value=5018 unit=kWh
